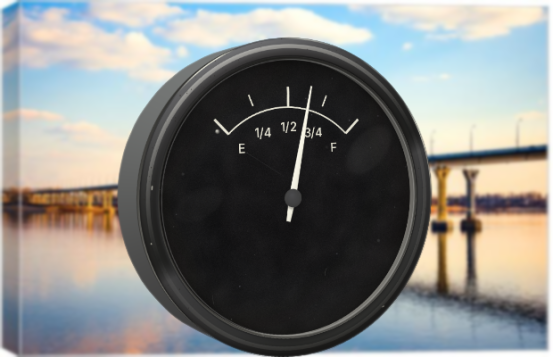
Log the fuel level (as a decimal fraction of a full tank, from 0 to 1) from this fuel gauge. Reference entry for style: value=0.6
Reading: value=0.625
